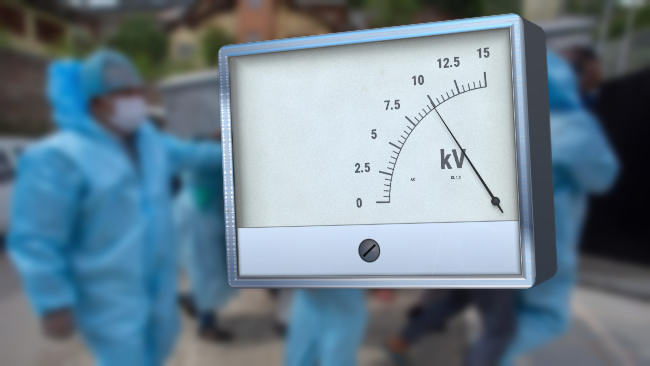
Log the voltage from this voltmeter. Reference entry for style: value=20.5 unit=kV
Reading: value=10 unit=kV
